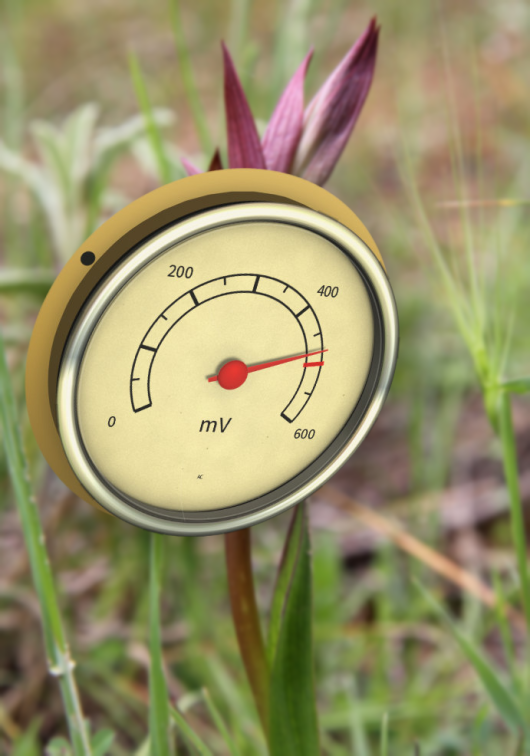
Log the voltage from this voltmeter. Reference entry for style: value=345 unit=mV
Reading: value=475 unit=mV
